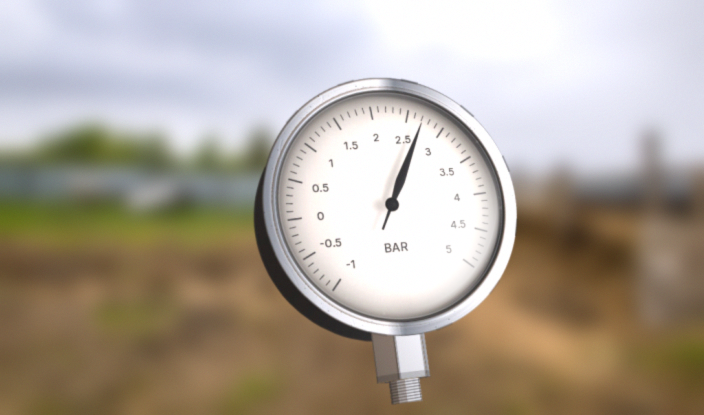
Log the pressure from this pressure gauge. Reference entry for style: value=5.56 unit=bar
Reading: value=2.7 unit=bar
